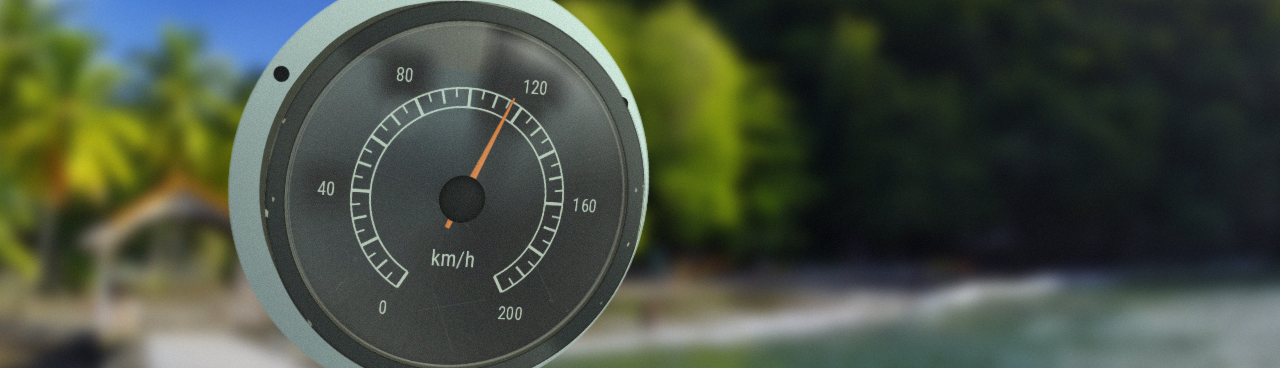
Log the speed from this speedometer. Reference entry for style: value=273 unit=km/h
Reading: value=115 unit=km/h
